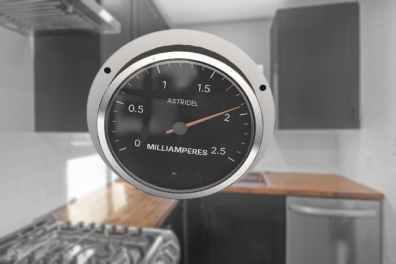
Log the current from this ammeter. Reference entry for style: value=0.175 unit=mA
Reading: value=1.9 unit=mA
